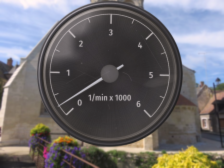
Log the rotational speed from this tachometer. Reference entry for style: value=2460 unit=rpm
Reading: value=250 unit=rpm
